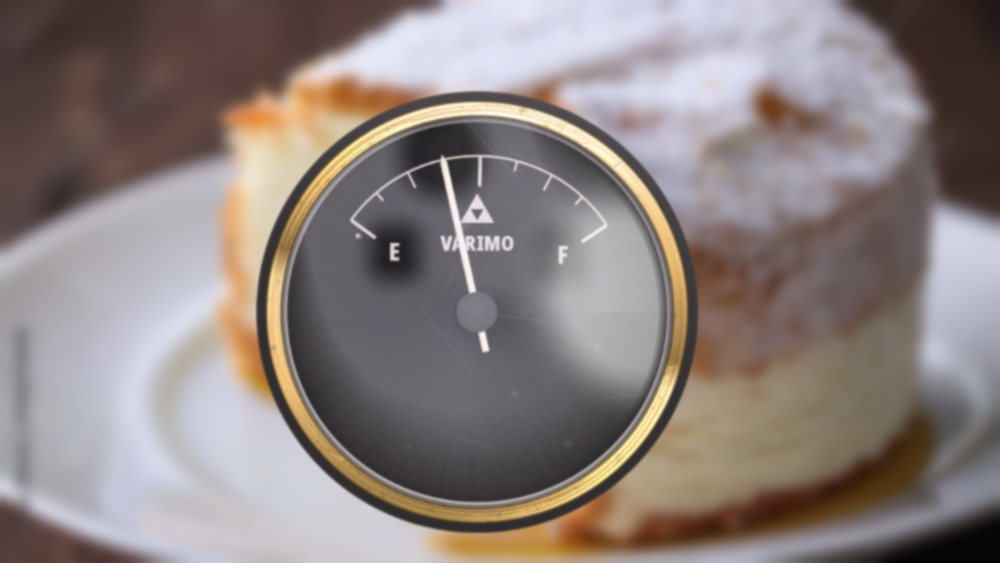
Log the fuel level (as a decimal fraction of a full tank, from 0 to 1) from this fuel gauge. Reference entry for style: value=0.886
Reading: value=0.375
